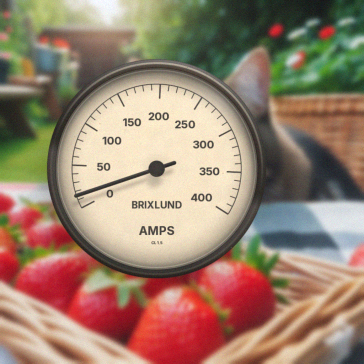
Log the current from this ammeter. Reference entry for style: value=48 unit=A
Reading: value=15 unit=A
